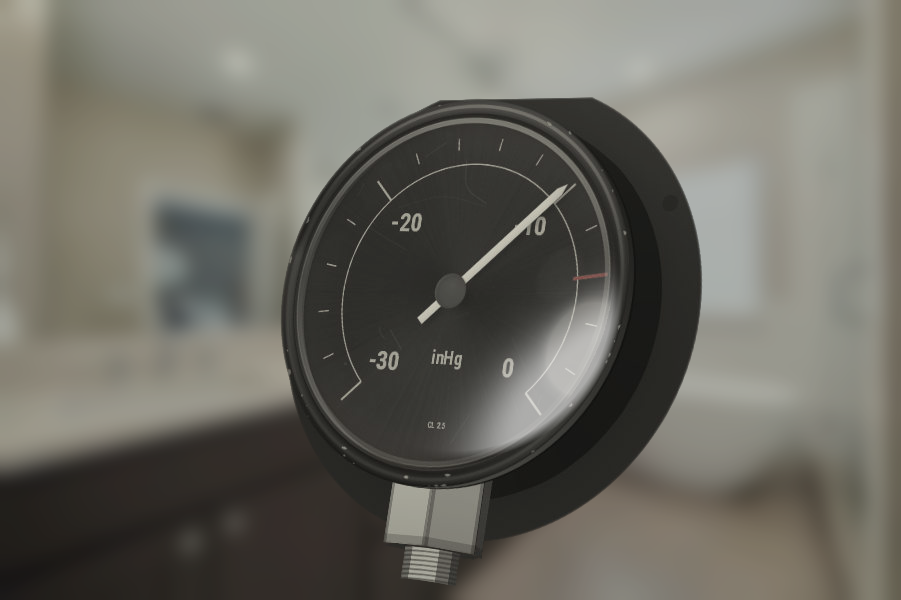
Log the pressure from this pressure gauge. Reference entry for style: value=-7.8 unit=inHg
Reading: value=-10 unit=inHg
